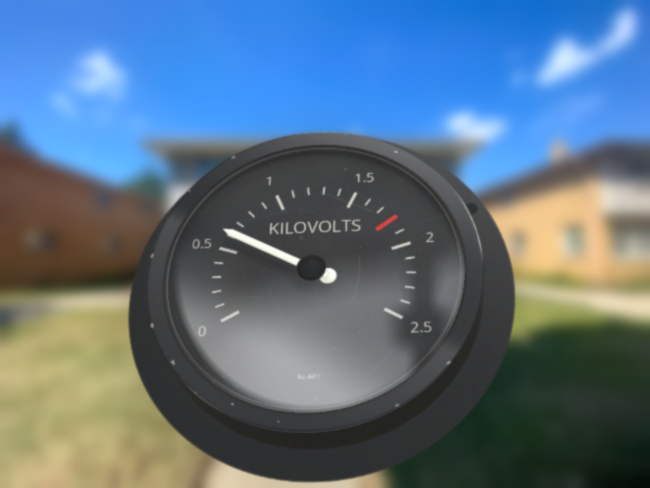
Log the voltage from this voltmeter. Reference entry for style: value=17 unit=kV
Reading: value=0.6 unit=kV
